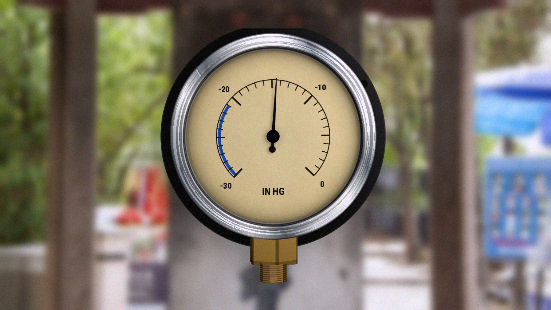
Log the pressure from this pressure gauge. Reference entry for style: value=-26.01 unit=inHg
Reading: value=-14.5 unit=inHg
